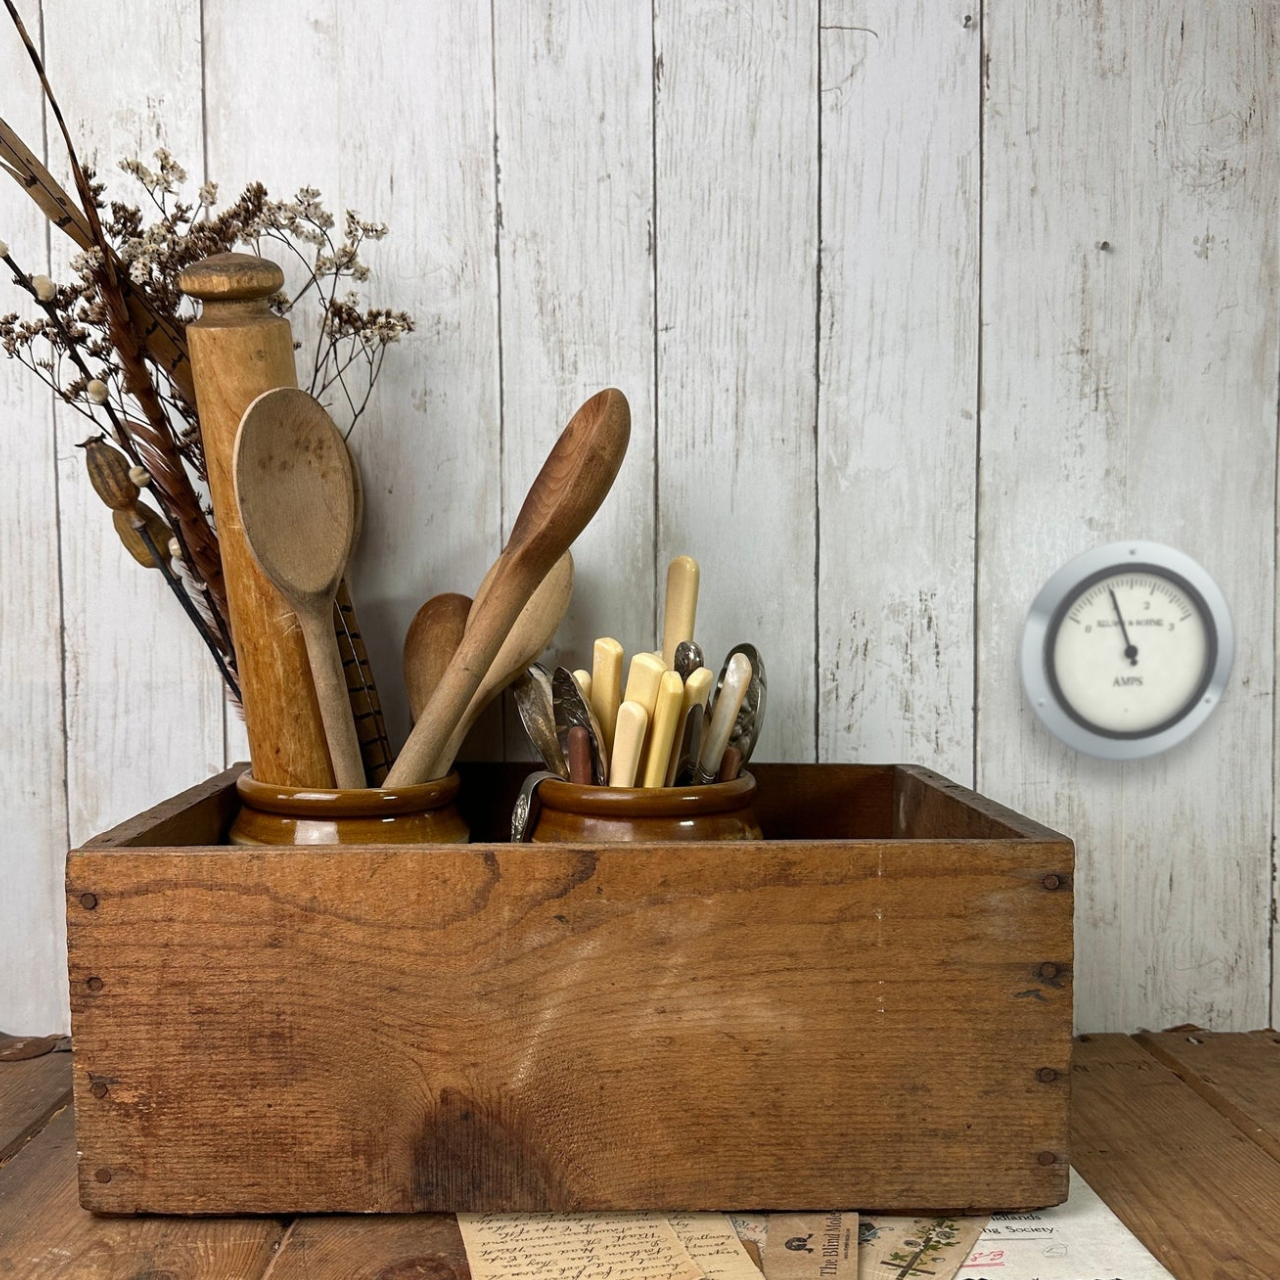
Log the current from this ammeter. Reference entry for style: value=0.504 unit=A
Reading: value=1 unit=A
